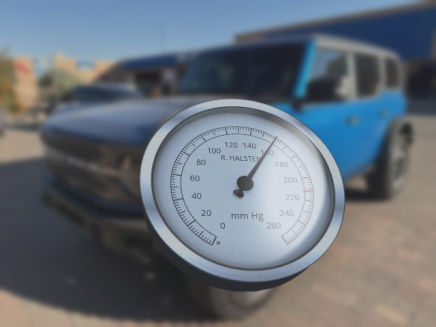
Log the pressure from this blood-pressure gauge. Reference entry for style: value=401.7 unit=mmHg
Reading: value=160 unit=mmHg
